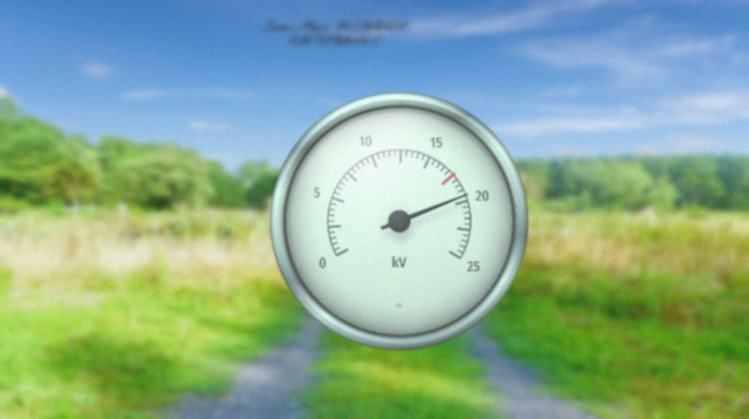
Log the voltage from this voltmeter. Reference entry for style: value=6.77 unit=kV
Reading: value=19.5 unit=kV
